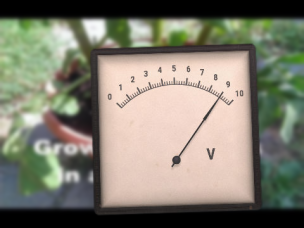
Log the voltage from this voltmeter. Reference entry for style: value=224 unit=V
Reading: value=9 unit=V
